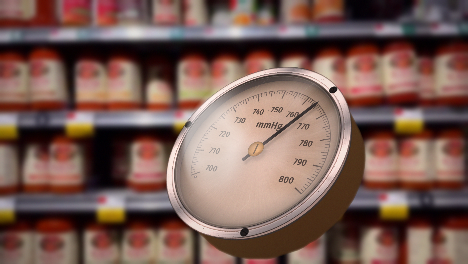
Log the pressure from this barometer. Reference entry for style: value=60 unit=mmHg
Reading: value=765 unit=mmHg
